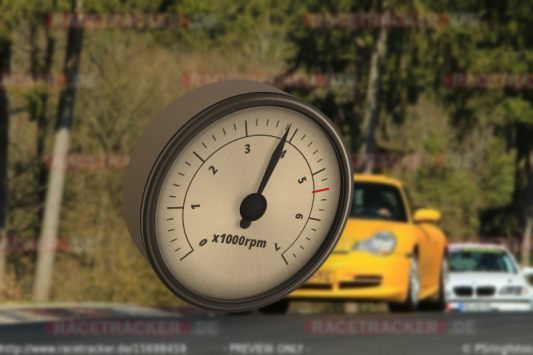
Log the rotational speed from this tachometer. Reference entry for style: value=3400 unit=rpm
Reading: value=3800 unit=rpm
